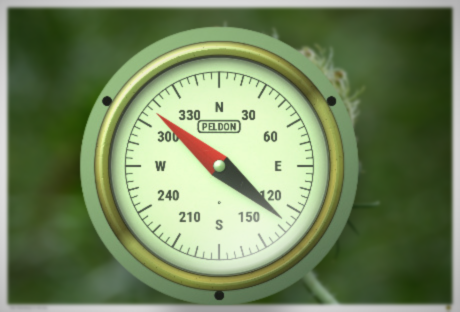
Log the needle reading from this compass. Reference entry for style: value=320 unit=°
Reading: value=310 unit=°
